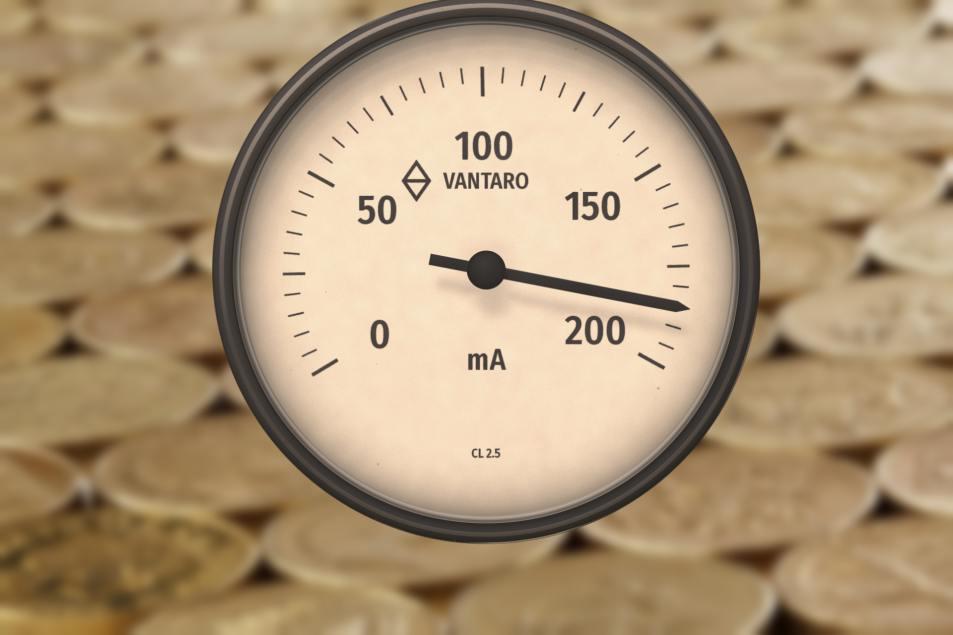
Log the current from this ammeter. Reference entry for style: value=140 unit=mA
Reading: value=185 unit=mA
